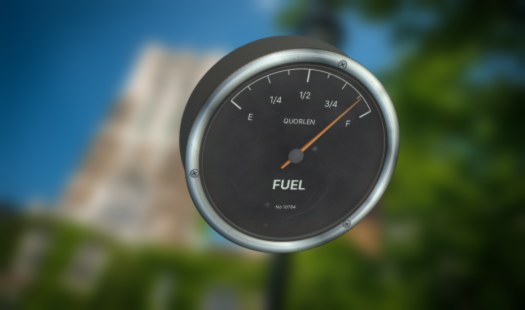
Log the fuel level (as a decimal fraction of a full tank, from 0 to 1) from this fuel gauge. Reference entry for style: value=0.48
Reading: value=0.875
